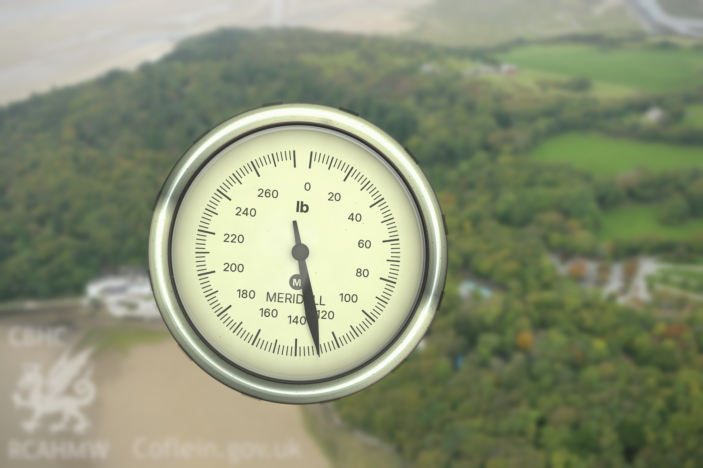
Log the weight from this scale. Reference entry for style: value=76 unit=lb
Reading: value=130 unit=lb
